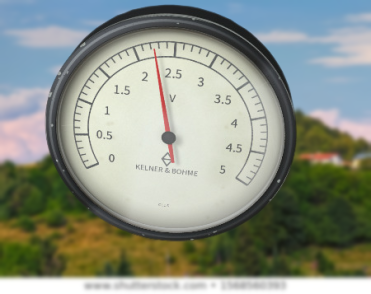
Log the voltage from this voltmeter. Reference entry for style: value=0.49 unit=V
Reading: value=2.25 unit=V
